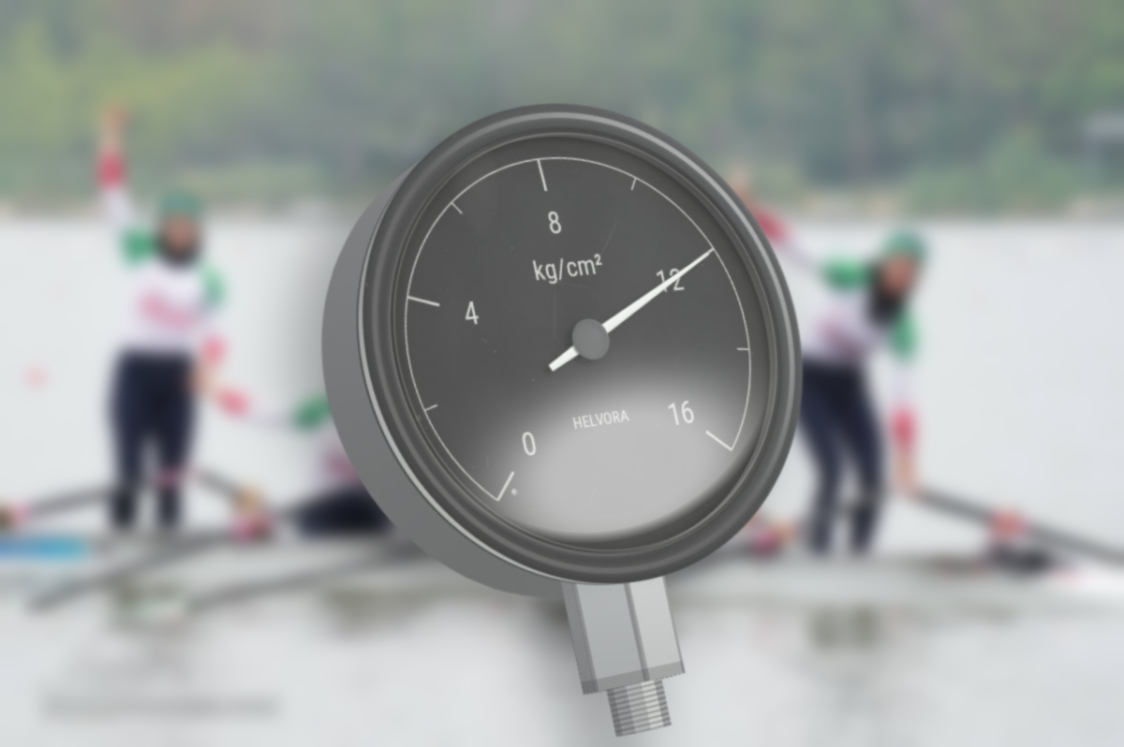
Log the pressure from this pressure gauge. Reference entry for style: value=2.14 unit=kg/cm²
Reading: value=12 unit=kg/cm²
